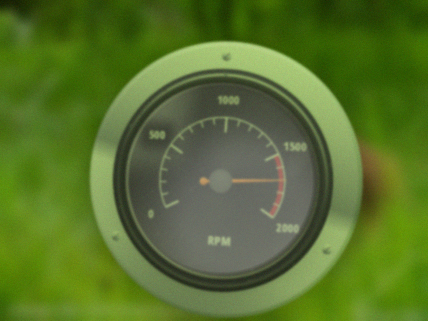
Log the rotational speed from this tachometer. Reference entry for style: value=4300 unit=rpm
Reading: value=1700 unit=rpm
